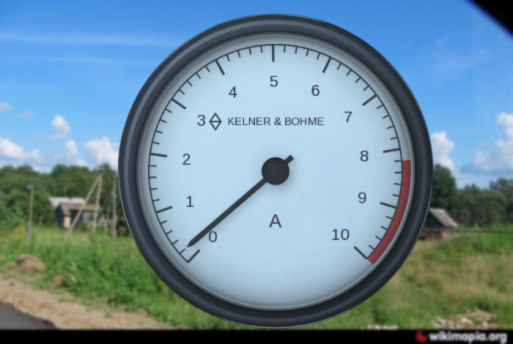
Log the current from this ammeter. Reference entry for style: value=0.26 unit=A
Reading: value=0.2 unit=A
